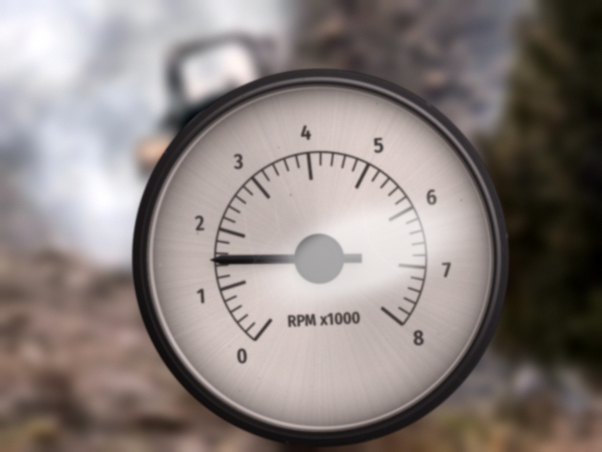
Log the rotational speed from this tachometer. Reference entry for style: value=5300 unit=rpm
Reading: value=1500 unit=rpm
